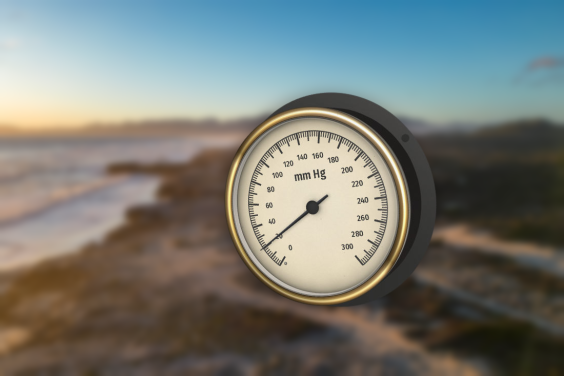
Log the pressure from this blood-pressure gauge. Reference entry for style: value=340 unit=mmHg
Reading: value=20 unit=mmHg
